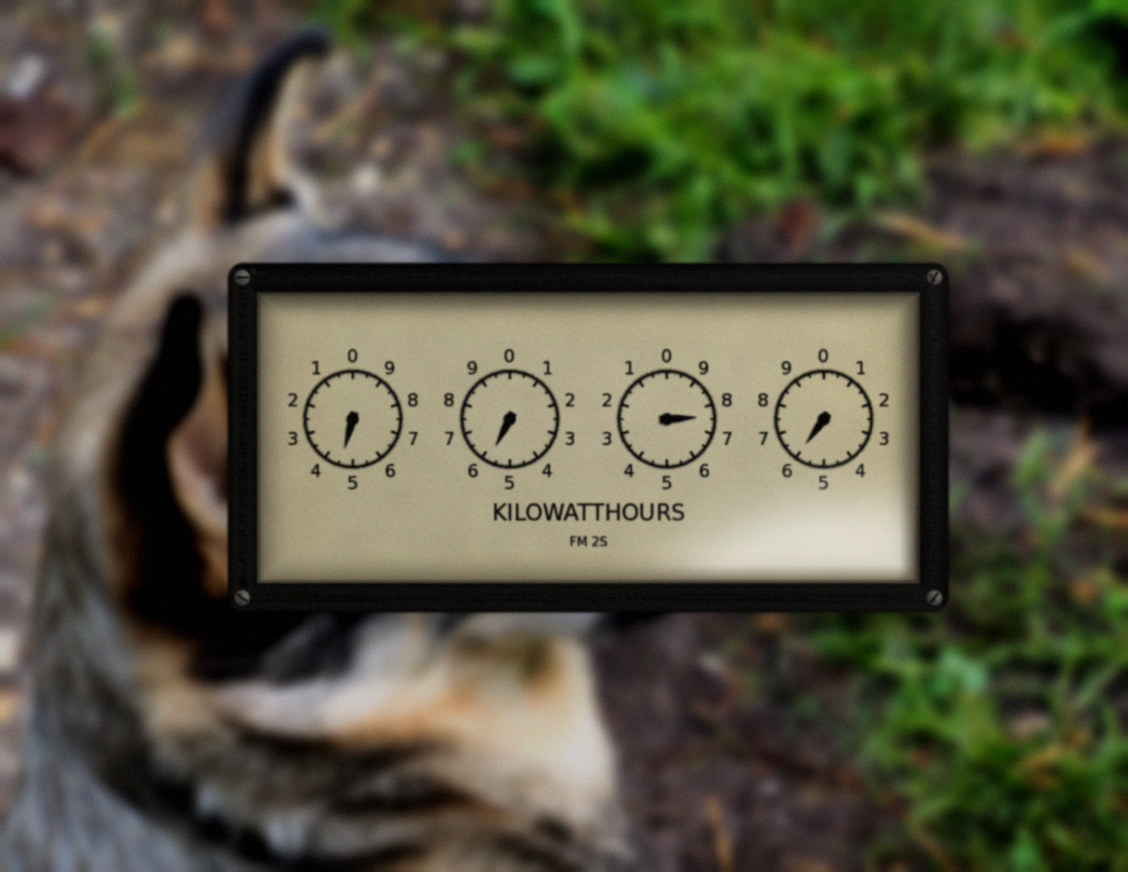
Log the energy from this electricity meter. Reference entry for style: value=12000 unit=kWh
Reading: value=4576 unit=kWh
